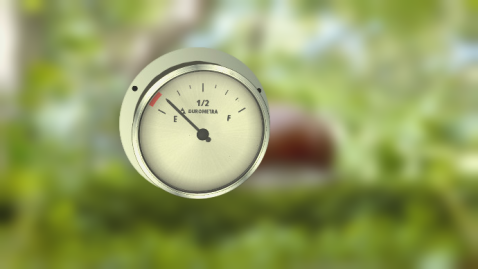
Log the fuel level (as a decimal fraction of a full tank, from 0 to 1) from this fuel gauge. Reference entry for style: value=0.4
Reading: value=0.125
